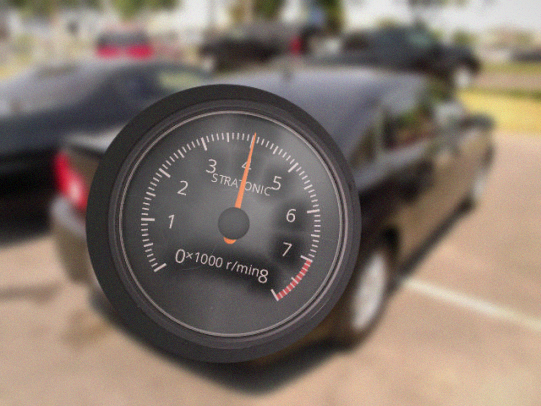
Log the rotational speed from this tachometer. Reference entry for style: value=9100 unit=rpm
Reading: value=4000 unit=rpm
